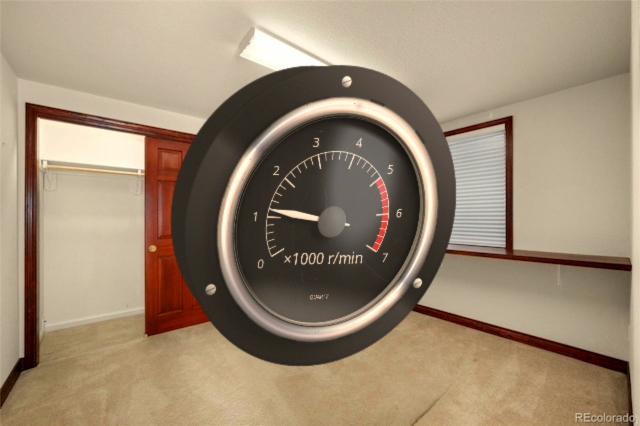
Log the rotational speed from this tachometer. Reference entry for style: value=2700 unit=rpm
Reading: value=1200 unit=rpm
